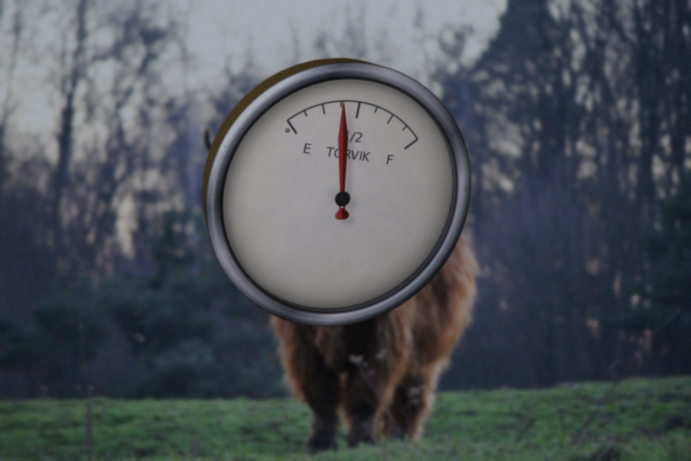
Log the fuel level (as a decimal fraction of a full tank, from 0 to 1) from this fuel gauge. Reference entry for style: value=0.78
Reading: value=0.375
